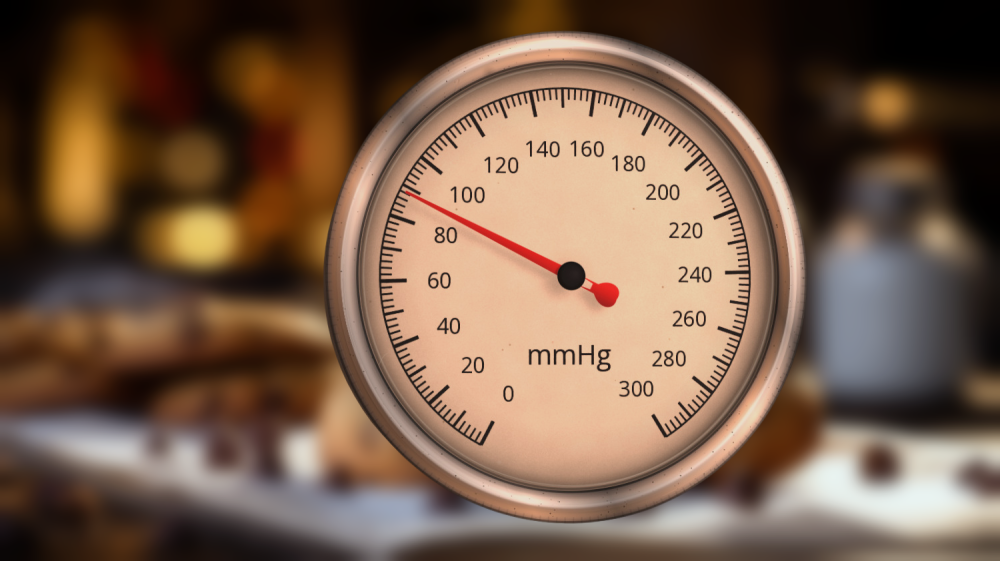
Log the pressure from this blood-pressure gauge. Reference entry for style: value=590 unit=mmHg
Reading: value=88 unit=mmHg
